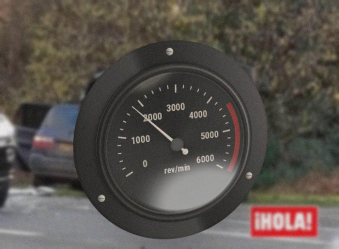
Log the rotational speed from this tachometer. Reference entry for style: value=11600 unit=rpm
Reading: value=1800 unit=rpm
